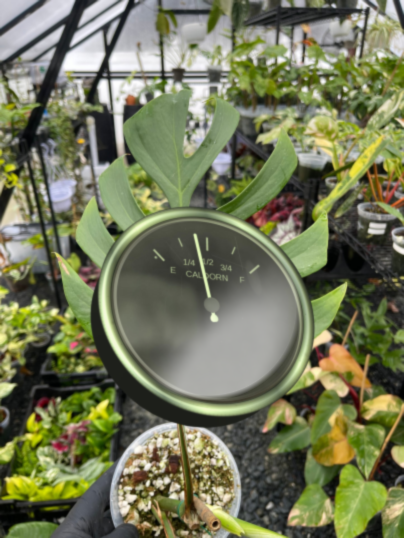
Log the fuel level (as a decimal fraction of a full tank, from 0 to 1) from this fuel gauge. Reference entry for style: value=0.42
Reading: value=0.375
